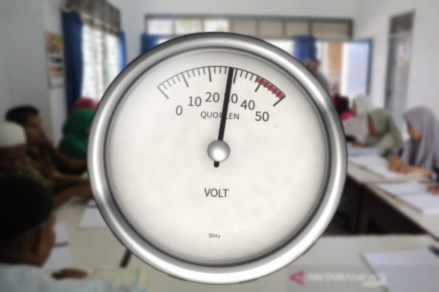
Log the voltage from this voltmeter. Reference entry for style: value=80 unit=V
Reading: value=28 unit=V
